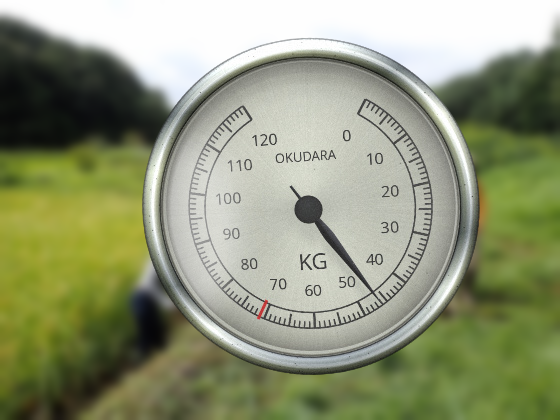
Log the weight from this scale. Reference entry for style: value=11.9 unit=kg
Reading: value=46 unit=kg
